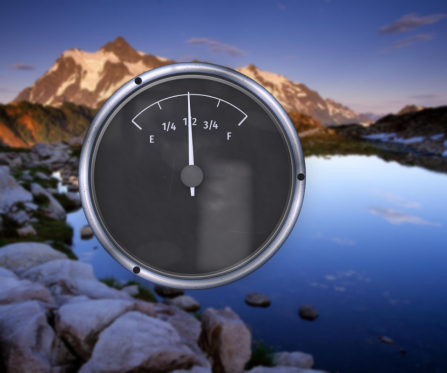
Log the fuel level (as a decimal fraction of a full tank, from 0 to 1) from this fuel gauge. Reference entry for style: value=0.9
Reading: value=0.5
